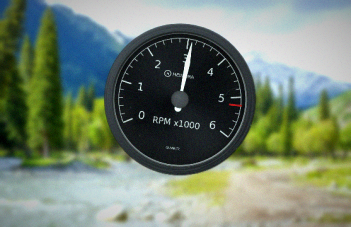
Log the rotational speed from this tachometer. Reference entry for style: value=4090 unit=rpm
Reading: value=3100 unit=rpm
